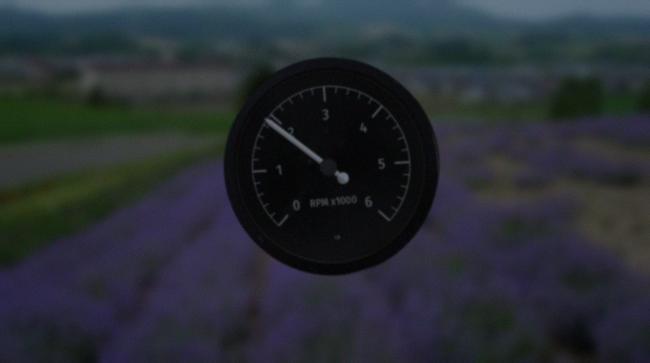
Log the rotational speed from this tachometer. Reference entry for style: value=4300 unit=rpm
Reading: value=1900 unit=rpm
